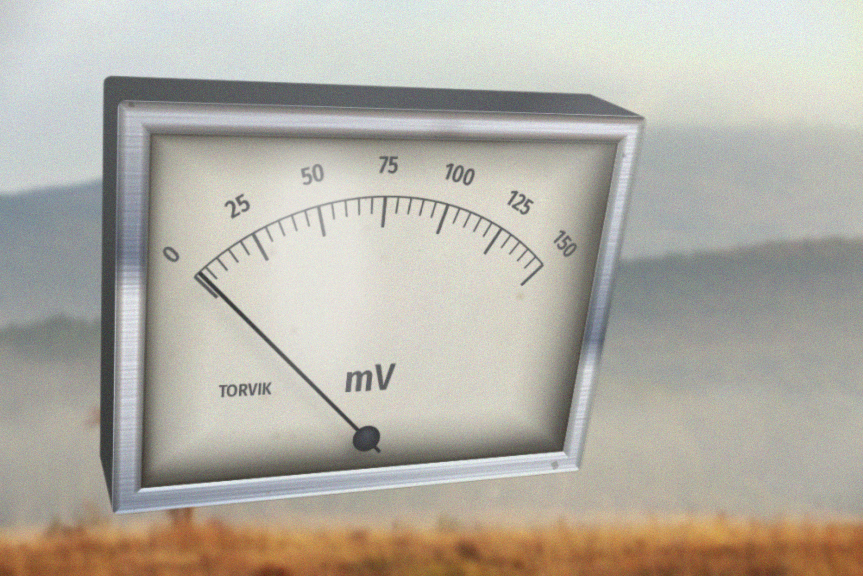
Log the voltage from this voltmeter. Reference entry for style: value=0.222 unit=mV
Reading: value=2.5 unit=mV
